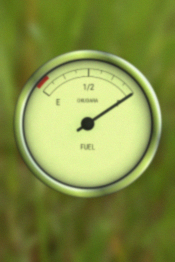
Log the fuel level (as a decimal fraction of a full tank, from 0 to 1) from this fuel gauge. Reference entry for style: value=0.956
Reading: value=1
